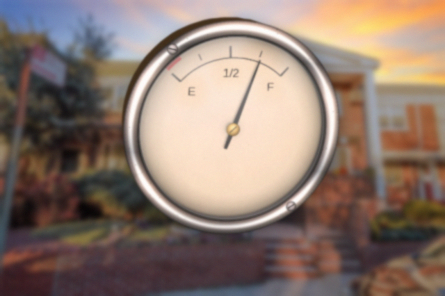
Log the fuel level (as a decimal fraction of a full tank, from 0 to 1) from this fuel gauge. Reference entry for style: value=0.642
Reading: value=0.75
